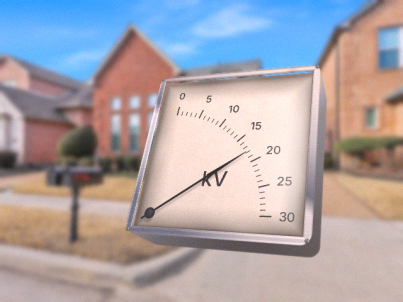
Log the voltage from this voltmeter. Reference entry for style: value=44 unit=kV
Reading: value=18 unit=kV
